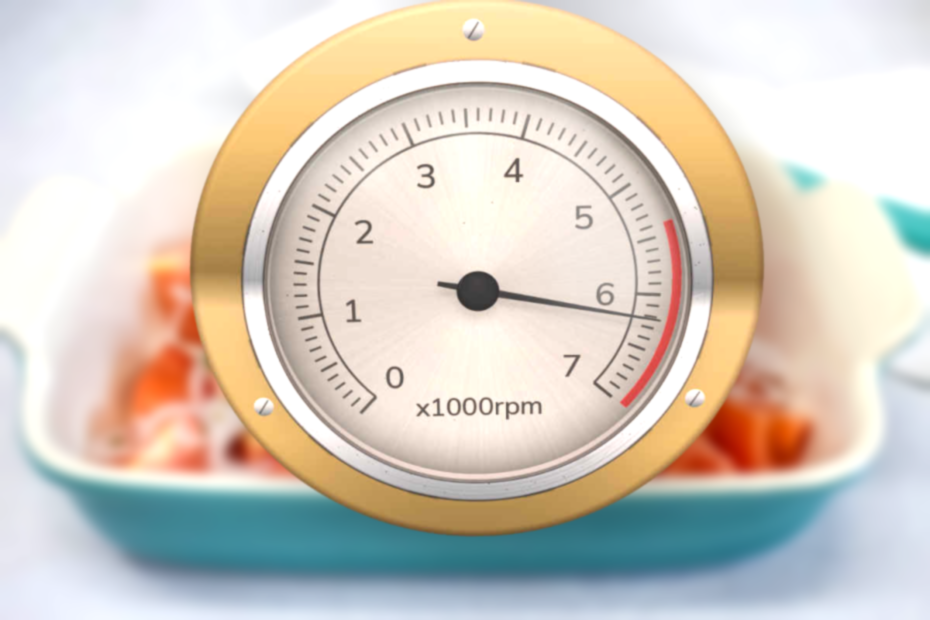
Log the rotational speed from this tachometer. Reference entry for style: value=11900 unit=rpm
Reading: value=6200 unit=rpm
